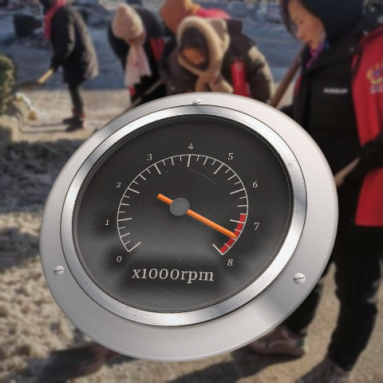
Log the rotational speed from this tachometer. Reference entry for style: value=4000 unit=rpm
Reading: value=7500 unit=rpm
